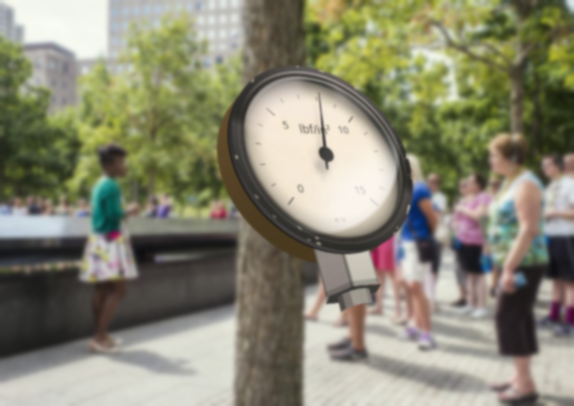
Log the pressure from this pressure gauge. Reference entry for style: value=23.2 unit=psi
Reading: value=8 unit=psi
